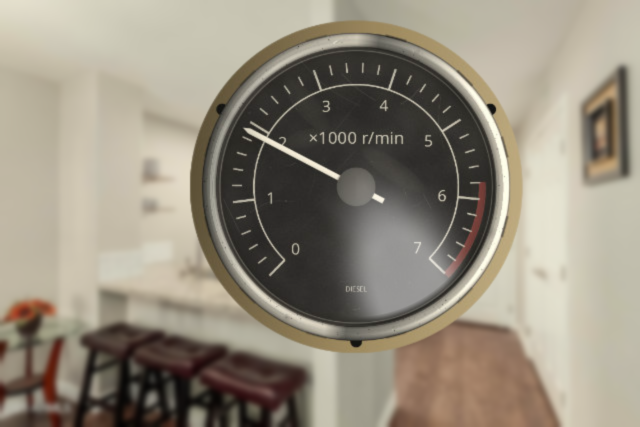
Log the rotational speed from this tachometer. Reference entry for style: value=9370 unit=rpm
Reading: value=1900 unit=rpm
